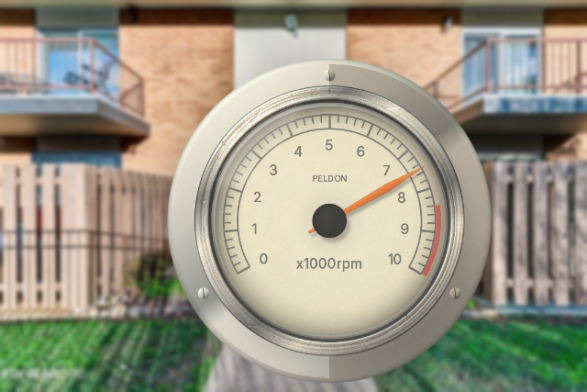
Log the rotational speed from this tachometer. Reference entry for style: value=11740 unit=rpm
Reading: value=7500 unit=rpm
